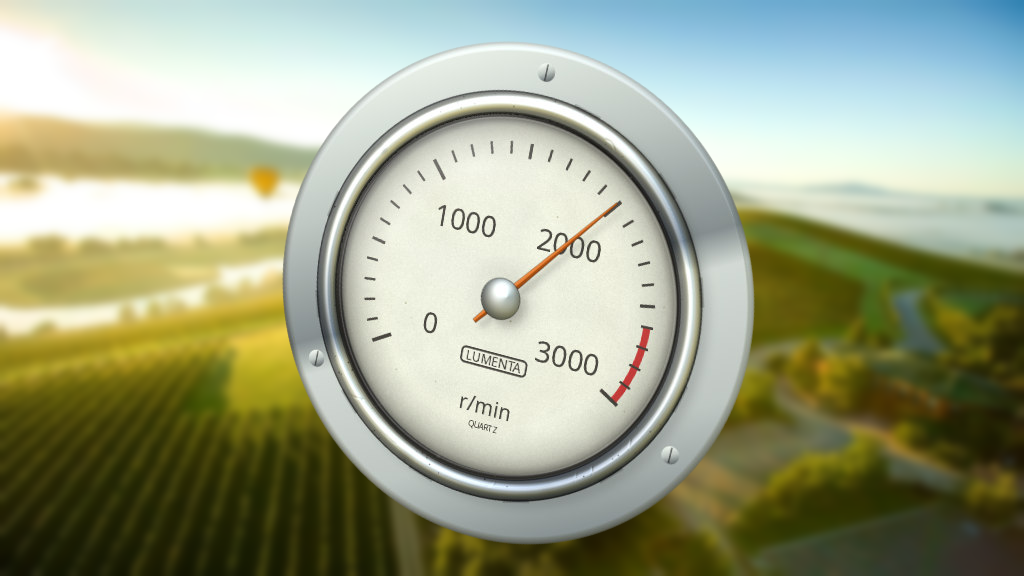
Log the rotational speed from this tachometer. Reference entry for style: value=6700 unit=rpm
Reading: value=2000 unit=rpm
